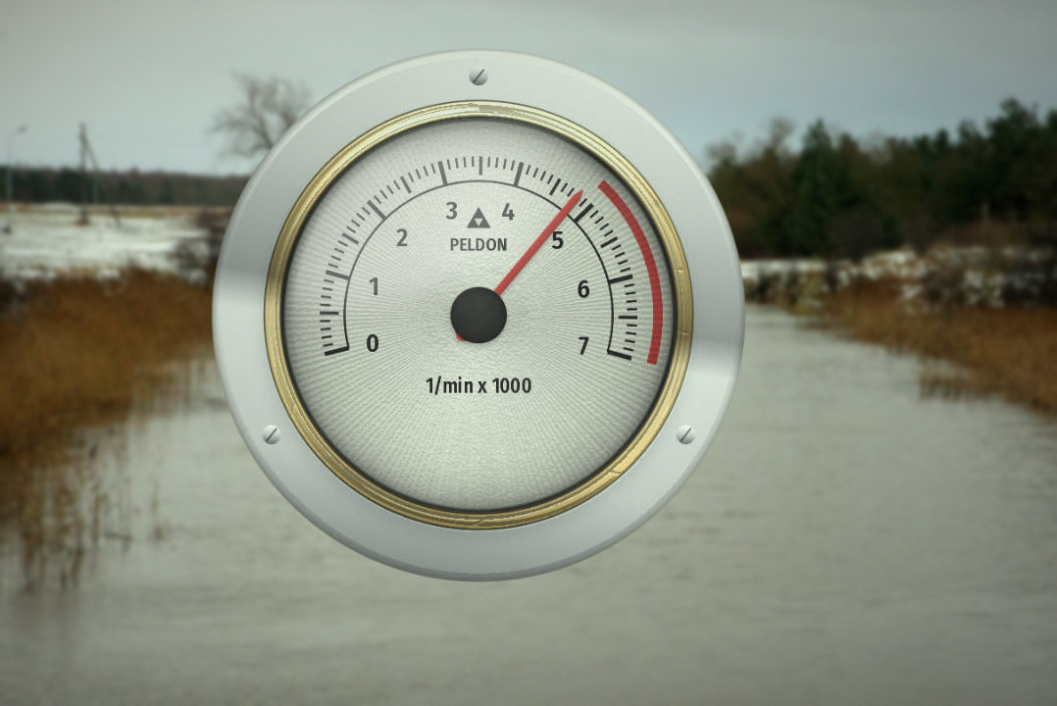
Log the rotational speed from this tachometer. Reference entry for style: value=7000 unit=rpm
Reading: value=4800 unit=rpm
